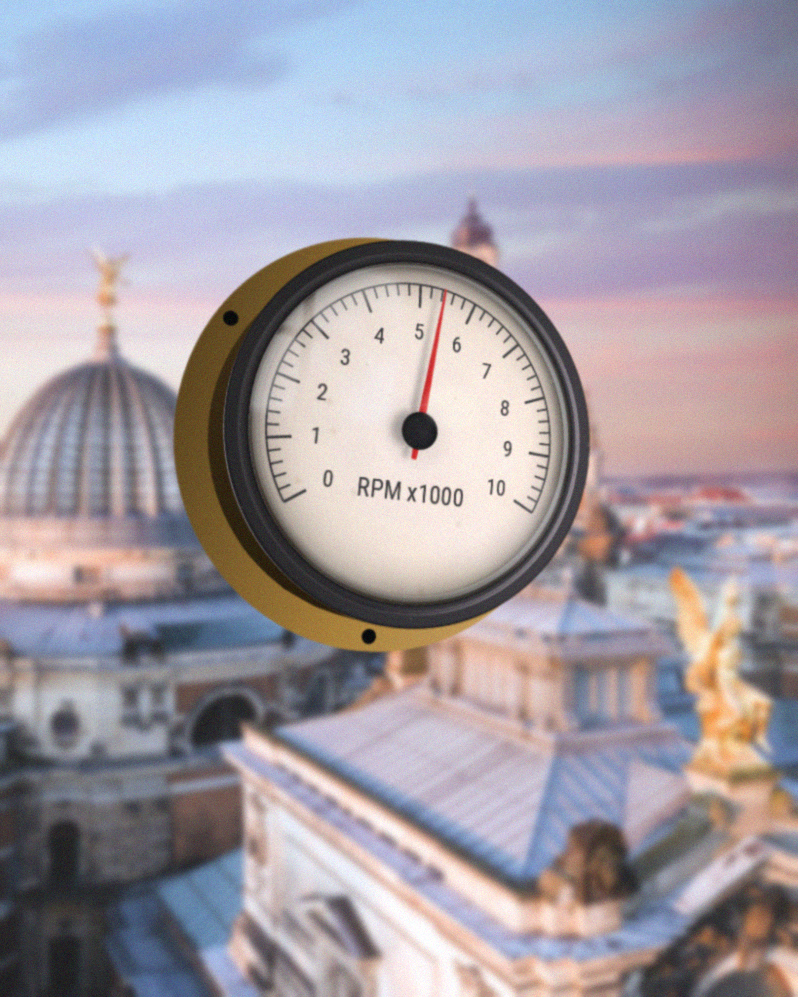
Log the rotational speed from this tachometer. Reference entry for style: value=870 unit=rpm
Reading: value=5400 unit=rpm
